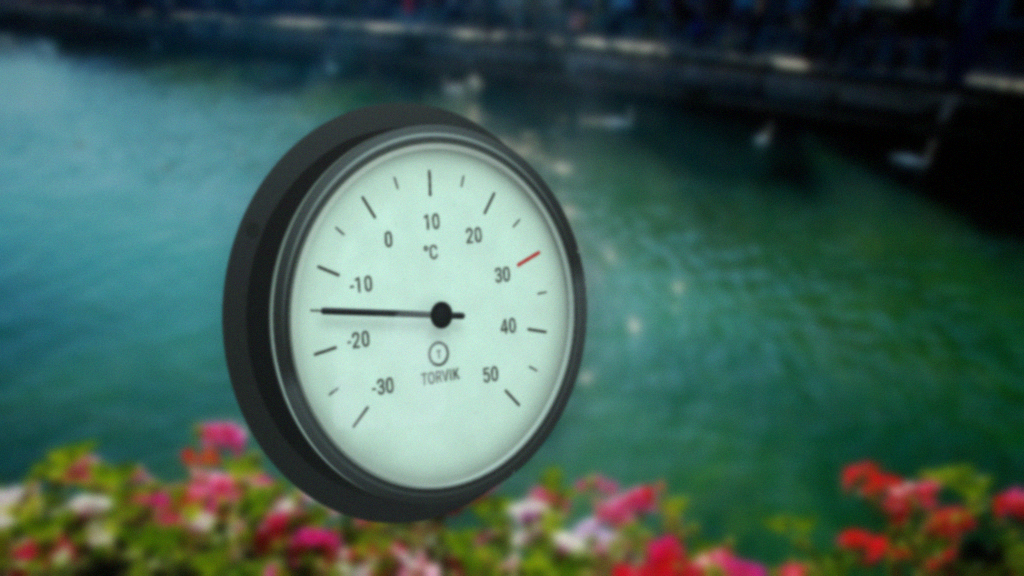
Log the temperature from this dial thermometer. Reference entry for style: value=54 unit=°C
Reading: value=-15 unit=°C
